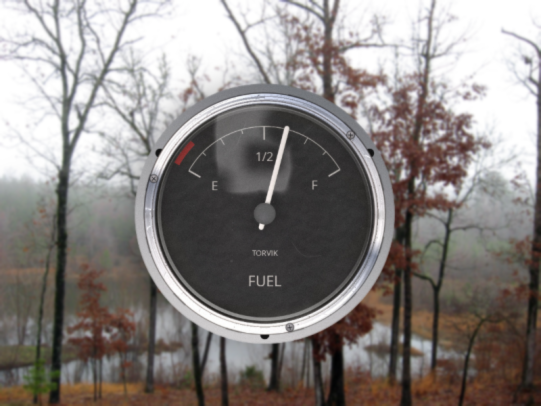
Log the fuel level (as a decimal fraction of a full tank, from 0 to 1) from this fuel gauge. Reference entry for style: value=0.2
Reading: value=0.625
